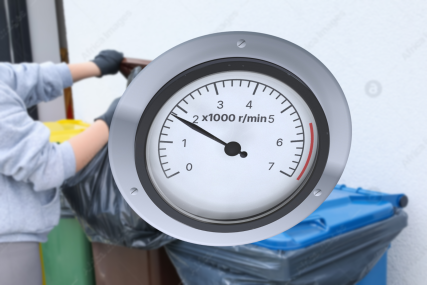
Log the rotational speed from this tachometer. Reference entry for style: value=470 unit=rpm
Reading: value=1800 unit=rpm
